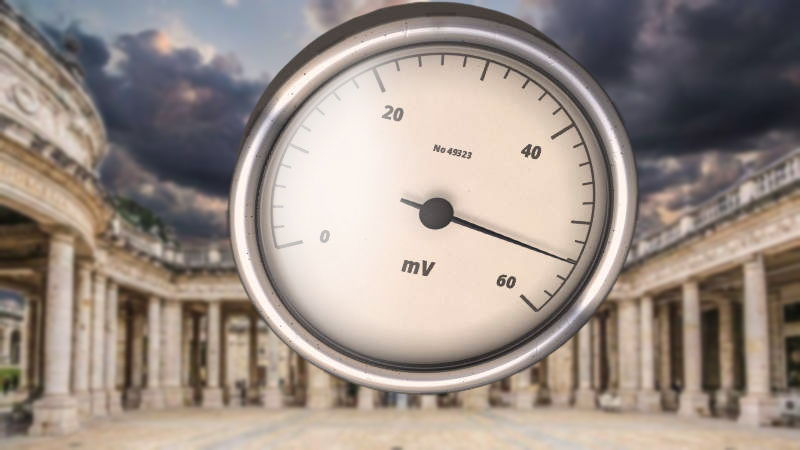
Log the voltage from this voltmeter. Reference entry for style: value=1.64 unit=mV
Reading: value=54 unit=mV
